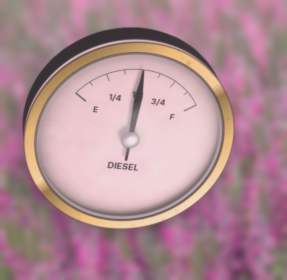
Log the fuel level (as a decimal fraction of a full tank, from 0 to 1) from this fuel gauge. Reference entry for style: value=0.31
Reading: value=0.5
